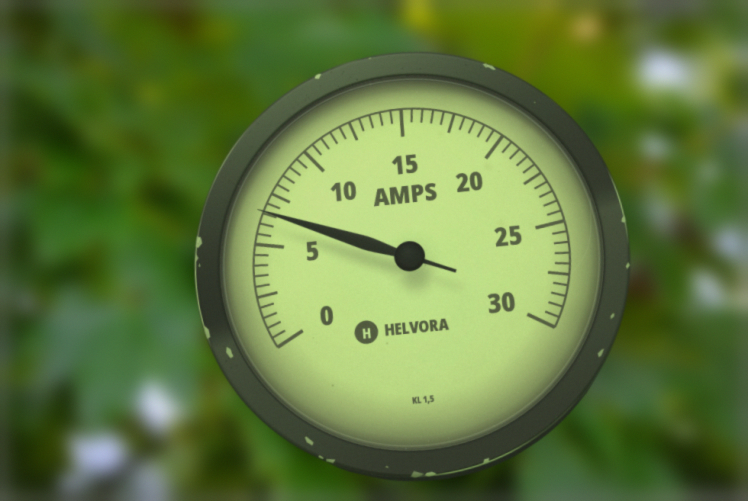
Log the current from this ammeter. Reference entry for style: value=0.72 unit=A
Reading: value=6.5 unit=A
